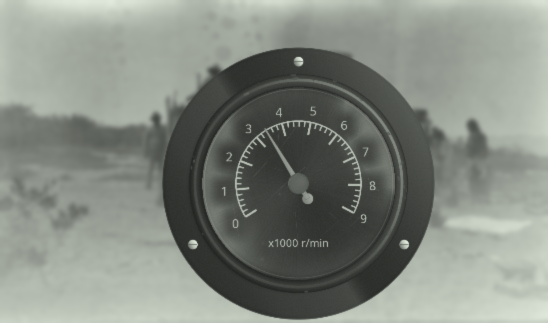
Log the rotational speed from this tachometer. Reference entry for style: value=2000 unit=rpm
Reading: value=3400 unit=rpm
